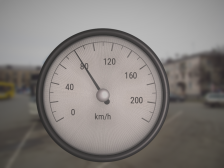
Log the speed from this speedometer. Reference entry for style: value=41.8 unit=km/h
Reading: value=80 unit=km/h
